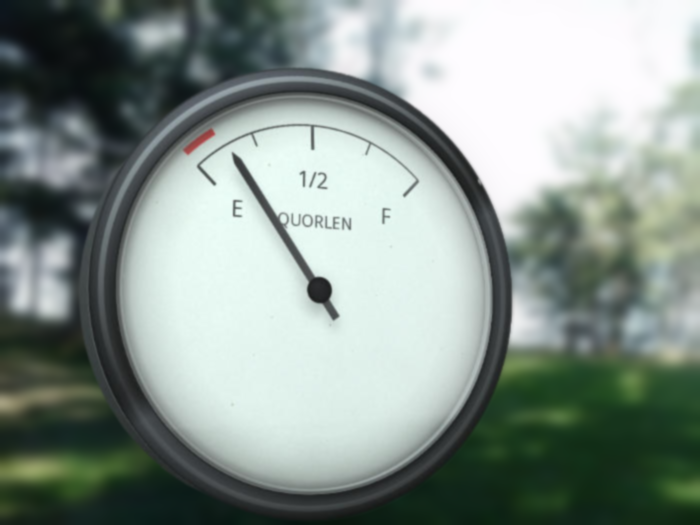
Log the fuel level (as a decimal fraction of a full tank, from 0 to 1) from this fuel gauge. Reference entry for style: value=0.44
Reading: value=0.125
